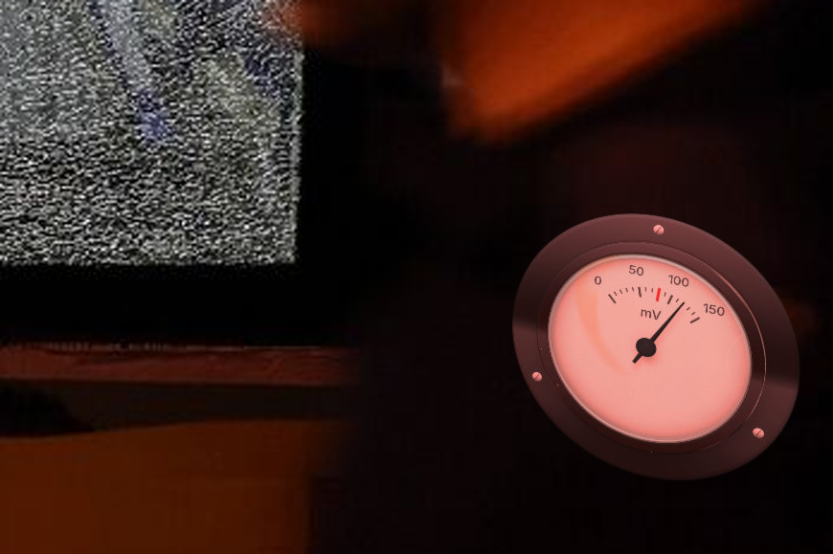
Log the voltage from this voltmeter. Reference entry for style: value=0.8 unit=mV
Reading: value=120 unit=mV
